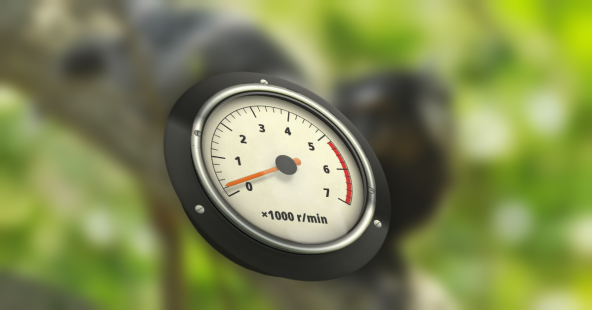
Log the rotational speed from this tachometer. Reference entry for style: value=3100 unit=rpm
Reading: value=200 unit=rpm
